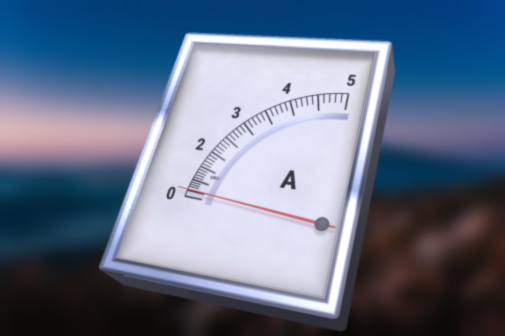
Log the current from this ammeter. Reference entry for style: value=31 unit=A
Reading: value=0.5 unit=A
